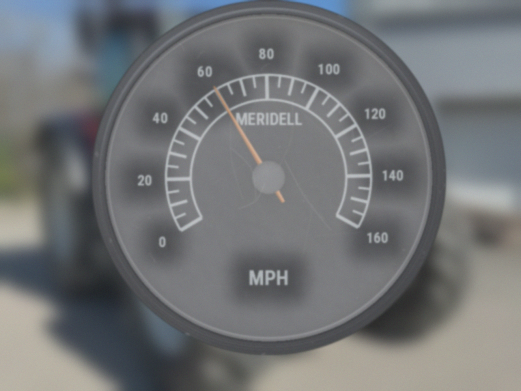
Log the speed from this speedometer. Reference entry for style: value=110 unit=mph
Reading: value=60 unit=mph
